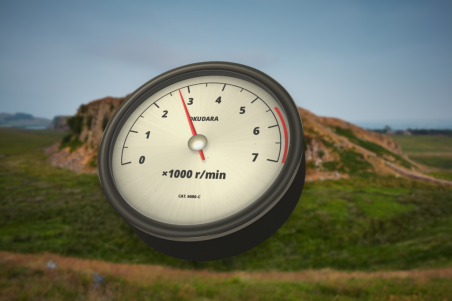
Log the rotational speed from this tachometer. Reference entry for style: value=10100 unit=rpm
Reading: value=2750 unit=rpm
